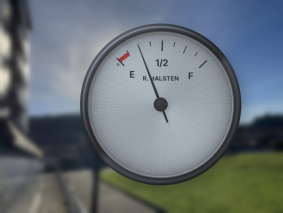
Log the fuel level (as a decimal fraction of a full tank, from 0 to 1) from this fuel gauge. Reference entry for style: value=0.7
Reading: value=0.25
